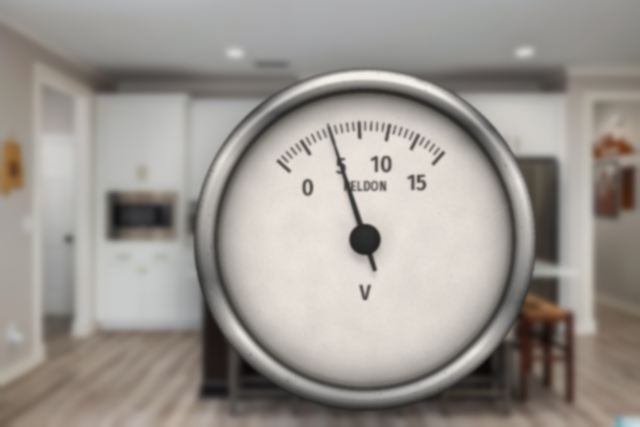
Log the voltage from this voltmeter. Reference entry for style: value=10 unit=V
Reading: value=5 unit=V
